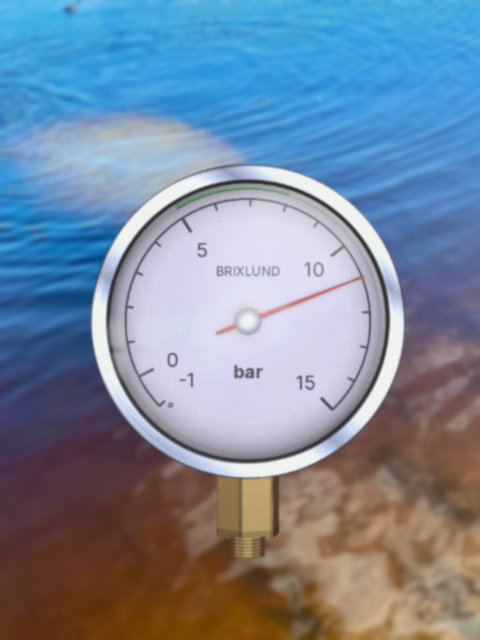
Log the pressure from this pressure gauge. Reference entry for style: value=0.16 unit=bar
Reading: value=11 unit=bar
